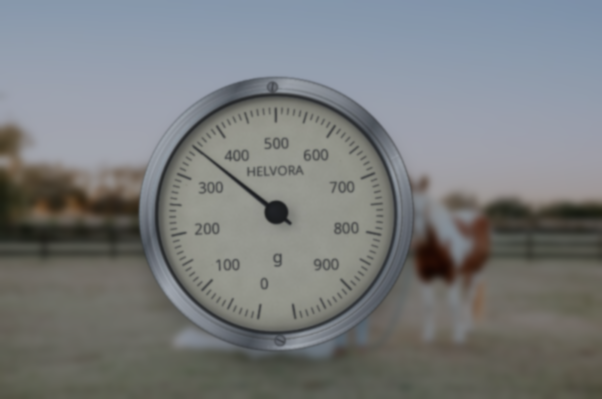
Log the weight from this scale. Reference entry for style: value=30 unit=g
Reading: value=350 unit=g
